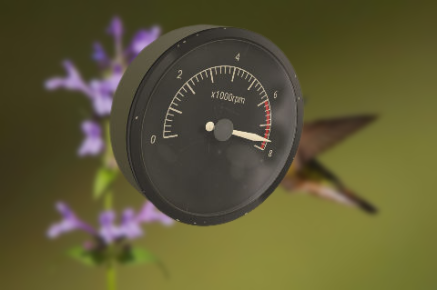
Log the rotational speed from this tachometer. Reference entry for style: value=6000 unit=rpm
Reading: value=7600 unit=rpm
